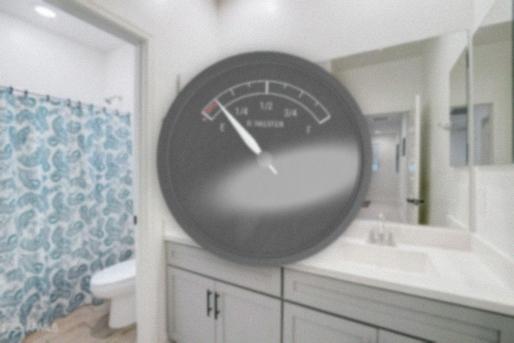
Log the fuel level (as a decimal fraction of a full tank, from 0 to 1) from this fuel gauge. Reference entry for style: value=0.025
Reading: value=0.125
